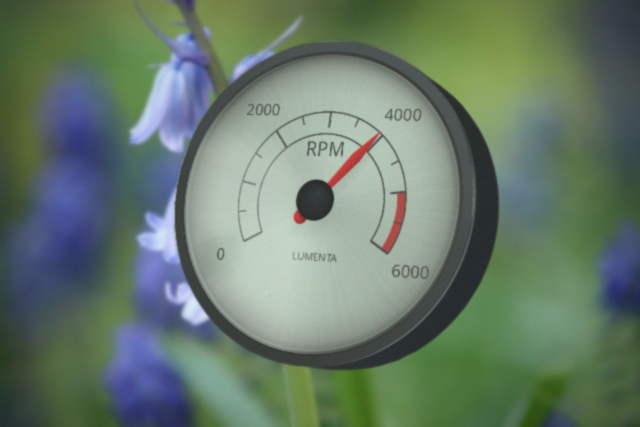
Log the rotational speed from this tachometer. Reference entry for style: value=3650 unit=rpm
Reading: value=4000 unit=rpm
